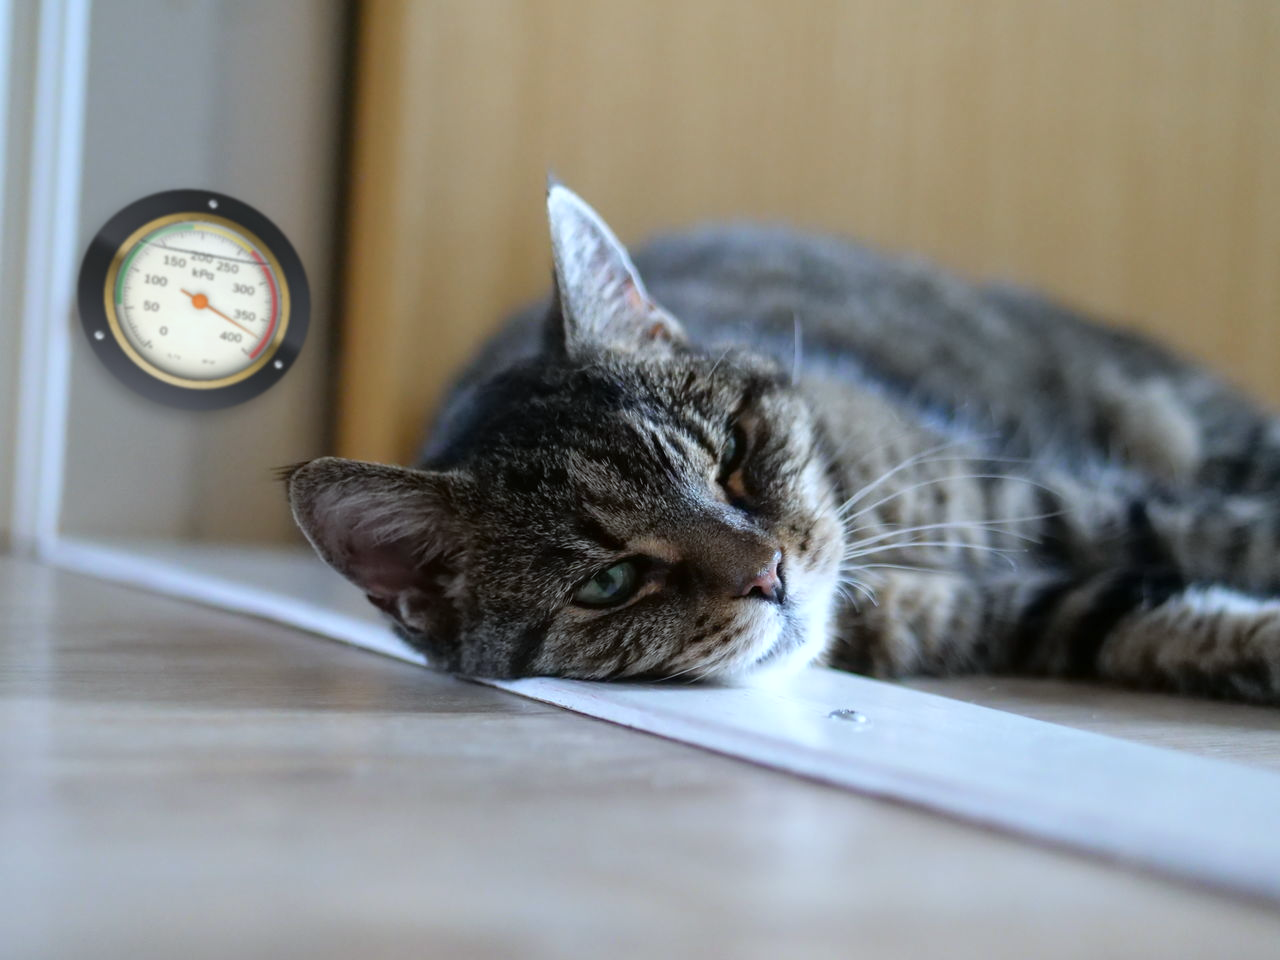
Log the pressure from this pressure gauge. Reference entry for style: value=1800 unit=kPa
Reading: value=375 unit=kPa
